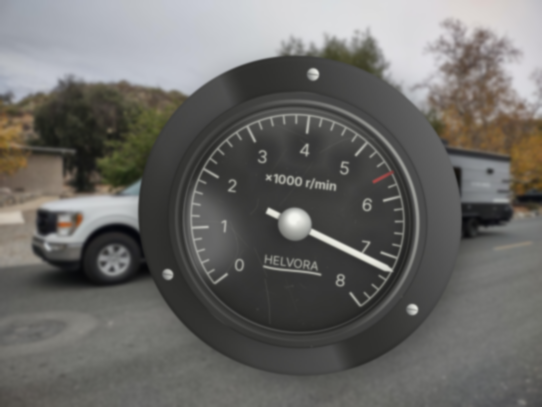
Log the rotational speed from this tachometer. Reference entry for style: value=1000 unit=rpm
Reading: value=7200 unit=rpm
